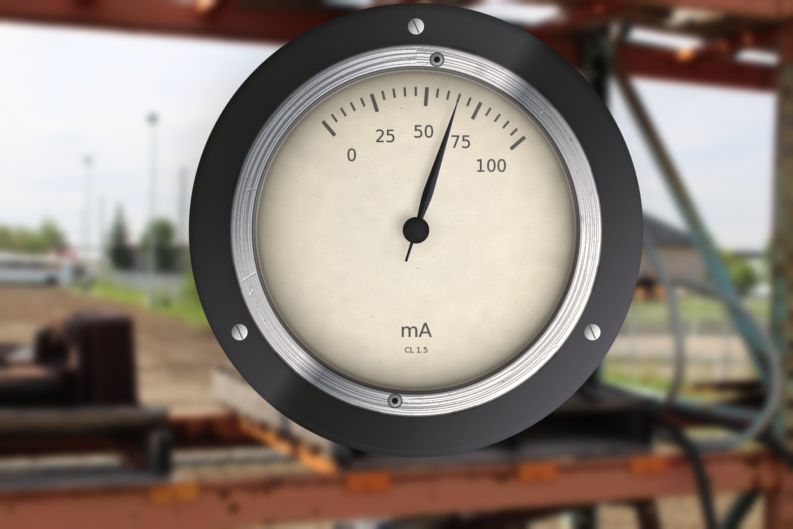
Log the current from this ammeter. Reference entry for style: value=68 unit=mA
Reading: value=65 unit=mA
